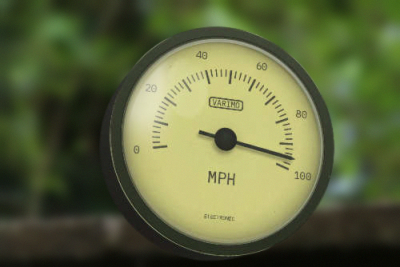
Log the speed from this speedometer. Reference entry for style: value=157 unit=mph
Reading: value=96 unit=mph
